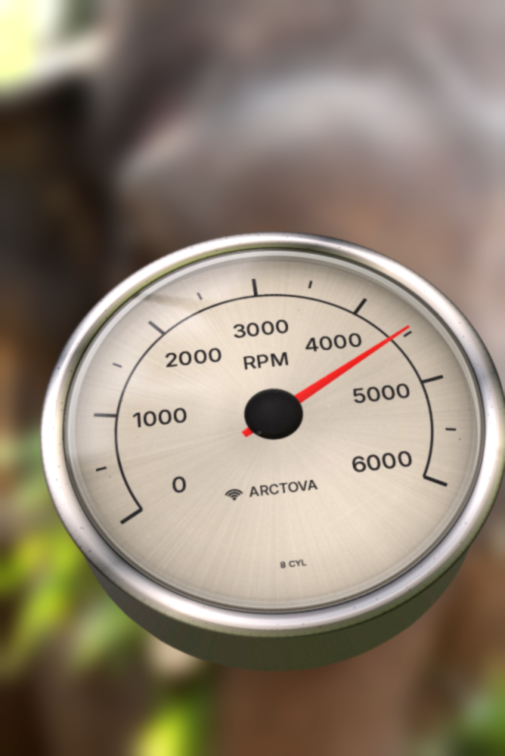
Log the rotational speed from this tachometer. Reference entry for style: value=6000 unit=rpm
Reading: value=4500 unit=rpm
